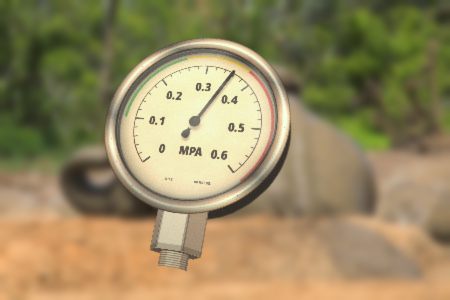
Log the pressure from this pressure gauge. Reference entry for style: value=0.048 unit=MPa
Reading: value=0.36 unit=MPa
